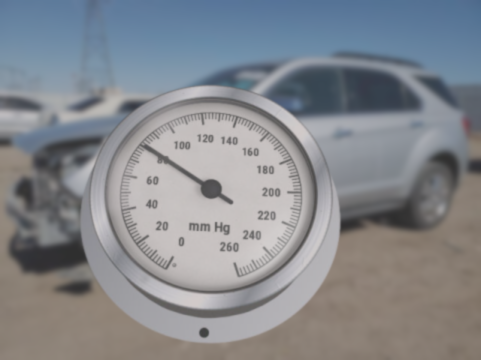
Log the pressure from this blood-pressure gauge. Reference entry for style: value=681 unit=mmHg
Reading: value=80 unit=mmHg
